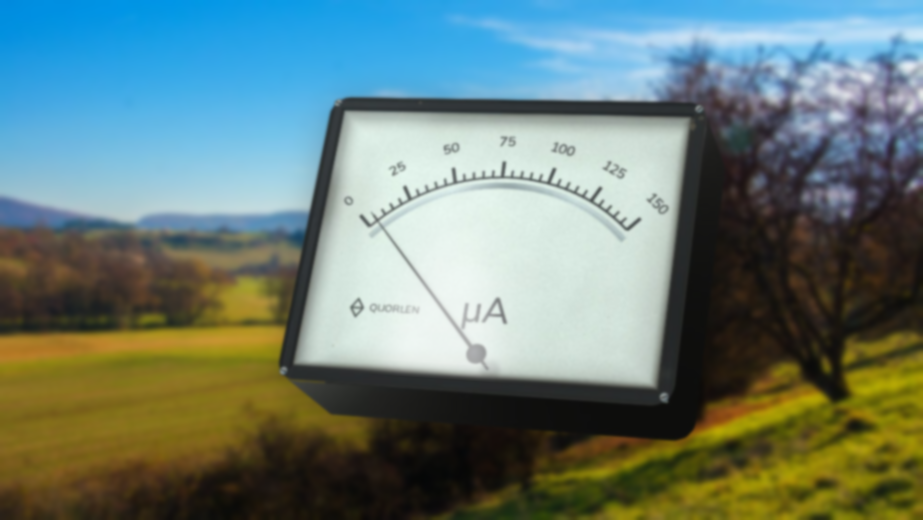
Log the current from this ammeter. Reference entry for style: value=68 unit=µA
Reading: value=5 unit=µA
